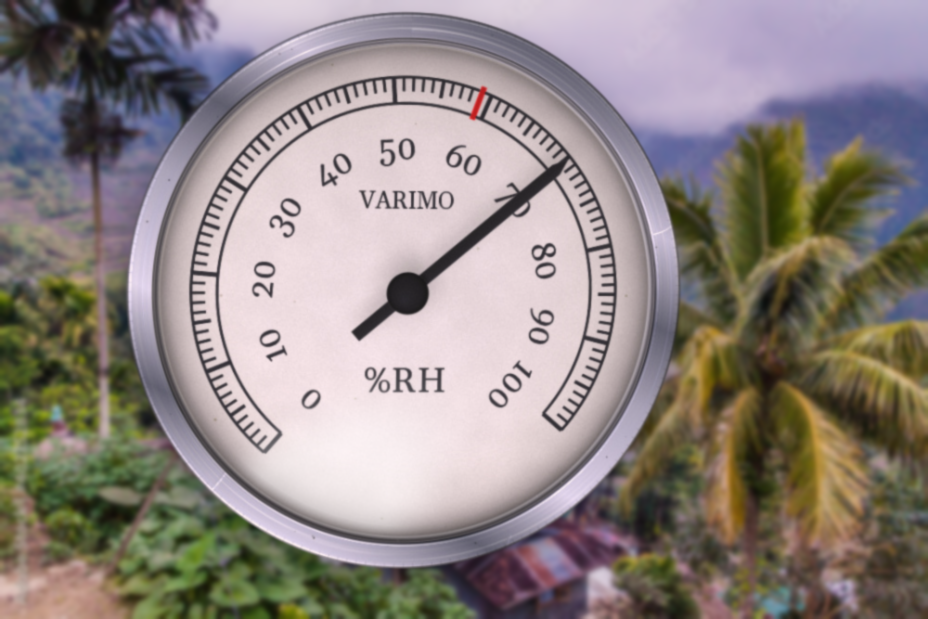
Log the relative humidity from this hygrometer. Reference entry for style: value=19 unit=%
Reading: value=70 unit=%
